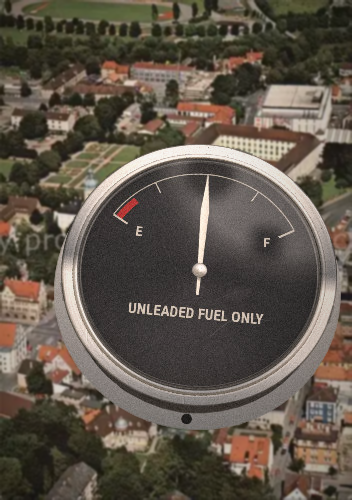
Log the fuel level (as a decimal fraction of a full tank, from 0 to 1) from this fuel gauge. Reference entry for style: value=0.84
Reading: value=0.5
